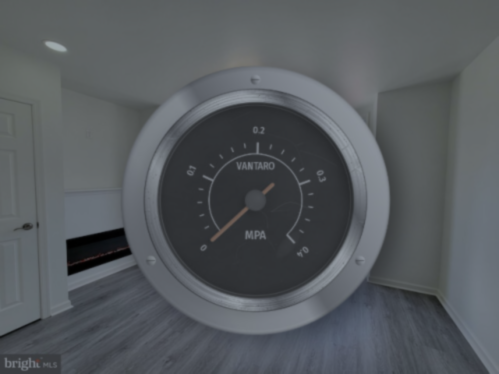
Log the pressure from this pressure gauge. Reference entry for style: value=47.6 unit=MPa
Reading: value=0 unit=MPa
